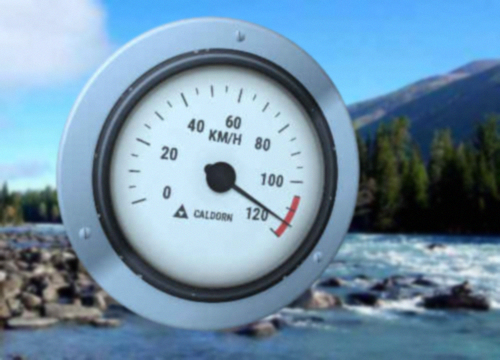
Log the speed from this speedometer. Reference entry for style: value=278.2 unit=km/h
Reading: value=115 unit=km/h
